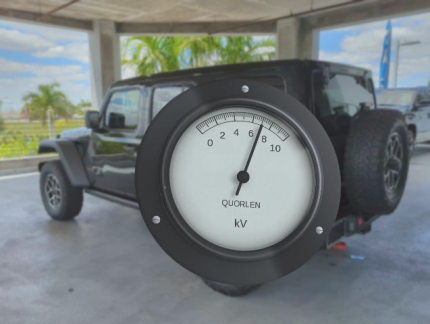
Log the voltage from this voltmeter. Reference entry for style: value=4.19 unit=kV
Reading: value=7 unit=kV
